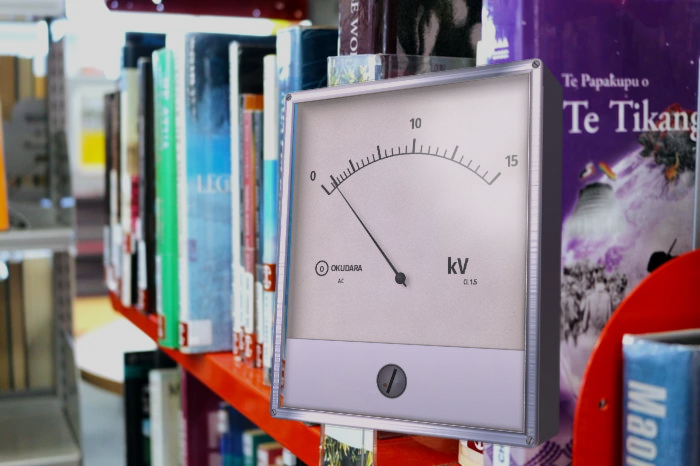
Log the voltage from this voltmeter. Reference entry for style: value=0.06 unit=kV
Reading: value=2.5 unit=kV
